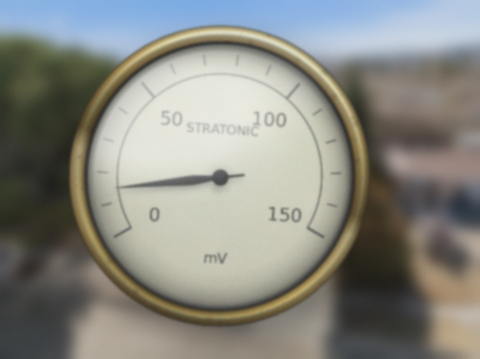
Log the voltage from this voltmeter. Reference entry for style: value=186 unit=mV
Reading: value=15 unit=mV
